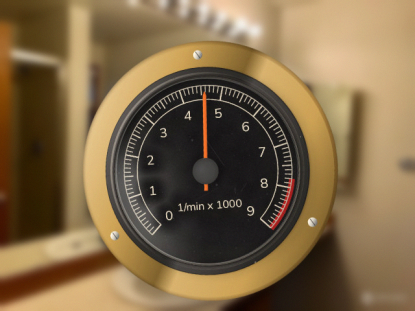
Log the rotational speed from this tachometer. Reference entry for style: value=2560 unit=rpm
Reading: value=4600 unit=rpm
